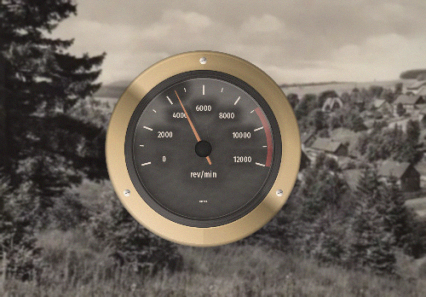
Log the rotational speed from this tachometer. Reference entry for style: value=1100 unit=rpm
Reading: value=4500 unit=rpm
